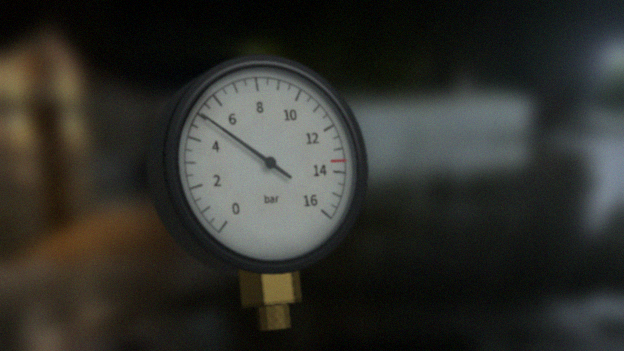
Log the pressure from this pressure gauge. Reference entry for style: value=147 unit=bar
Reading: value=5 unit=bar
